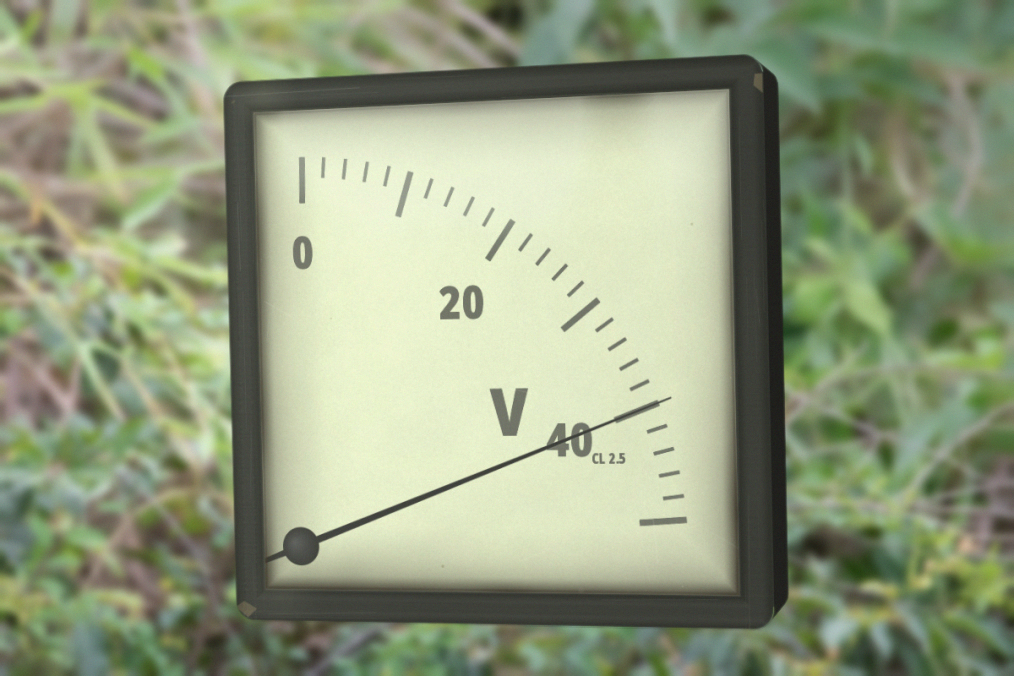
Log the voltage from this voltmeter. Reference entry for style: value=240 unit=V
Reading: value=40 unit=V
